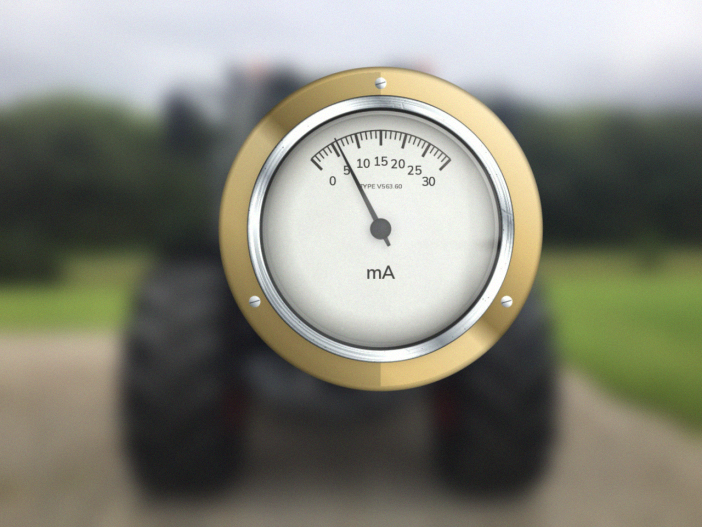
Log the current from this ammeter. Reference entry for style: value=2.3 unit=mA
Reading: value=6 unit=mA
